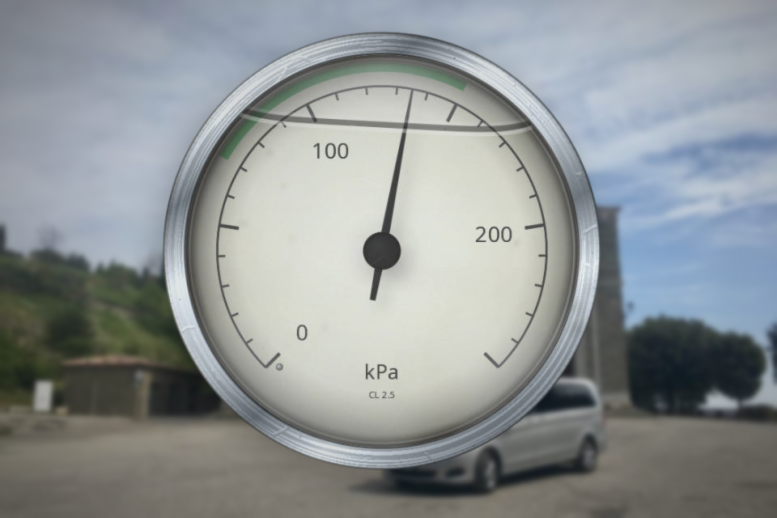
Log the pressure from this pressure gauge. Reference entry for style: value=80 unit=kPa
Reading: value=135 unit=kPa
